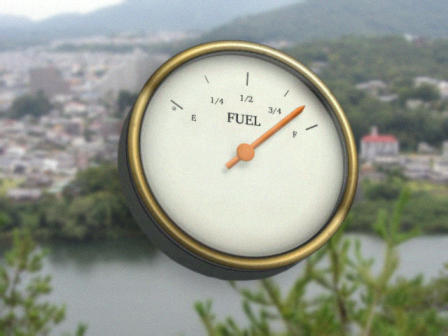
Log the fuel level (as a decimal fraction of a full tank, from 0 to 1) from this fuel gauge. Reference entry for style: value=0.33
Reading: value=0.875
